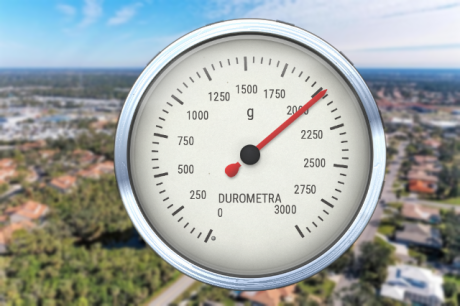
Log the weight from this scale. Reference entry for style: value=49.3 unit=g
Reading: value=2025 unit=g
